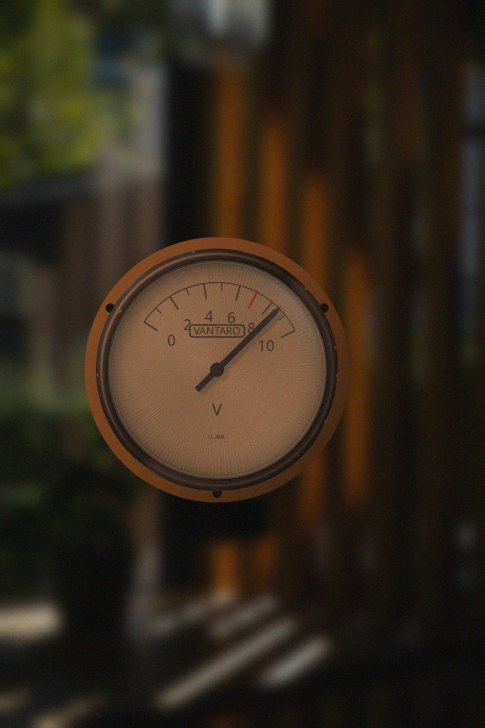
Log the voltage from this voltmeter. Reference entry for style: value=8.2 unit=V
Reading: value=8.5 unit=V
